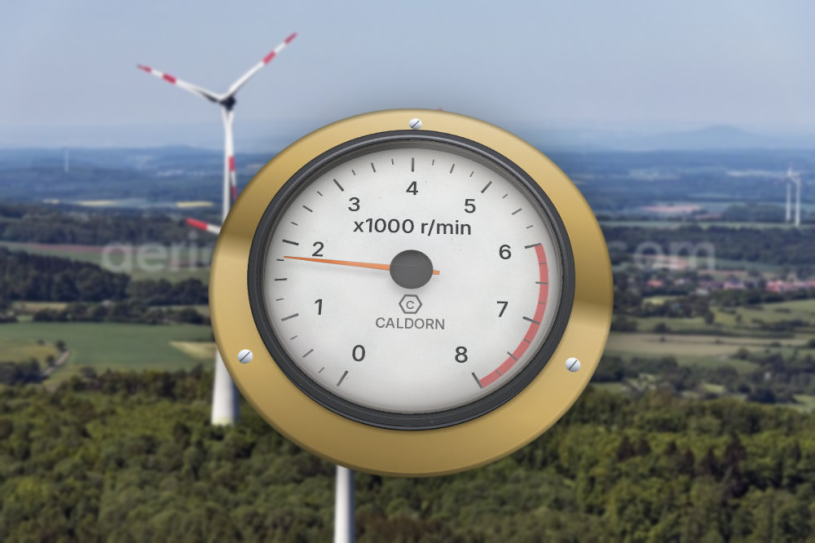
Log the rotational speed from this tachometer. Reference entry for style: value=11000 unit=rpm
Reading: value=1750 unit=rpm
